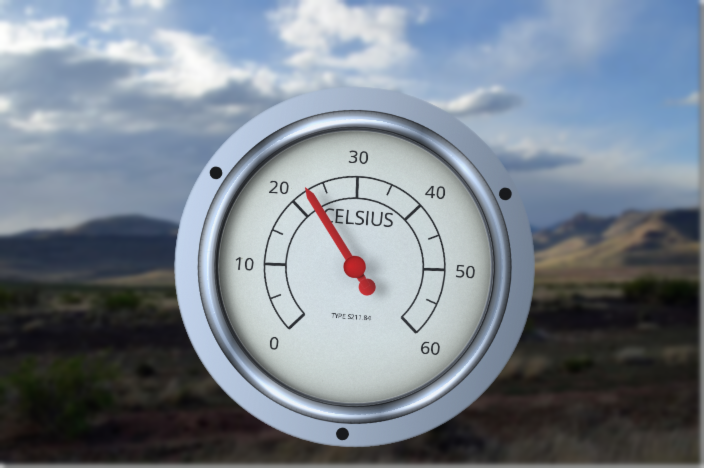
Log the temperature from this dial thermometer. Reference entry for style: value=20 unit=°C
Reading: value=22.5 unit=°C
